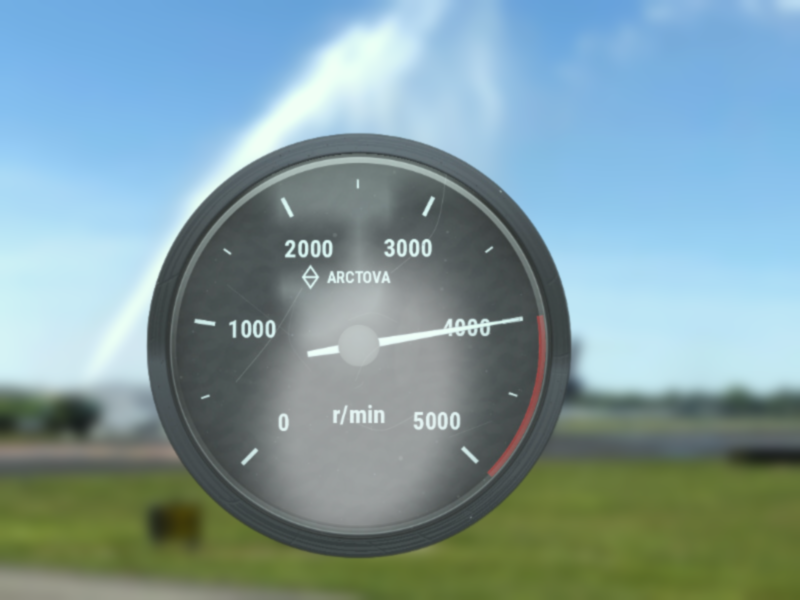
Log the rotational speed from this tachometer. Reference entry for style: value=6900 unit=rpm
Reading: value=4000 unit=rpm
